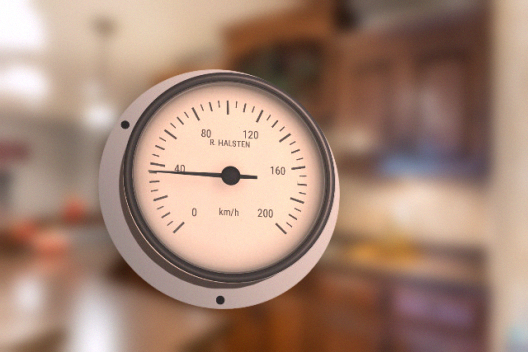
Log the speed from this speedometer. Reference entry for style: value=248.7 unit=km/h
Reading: value=35 unit=km/h
